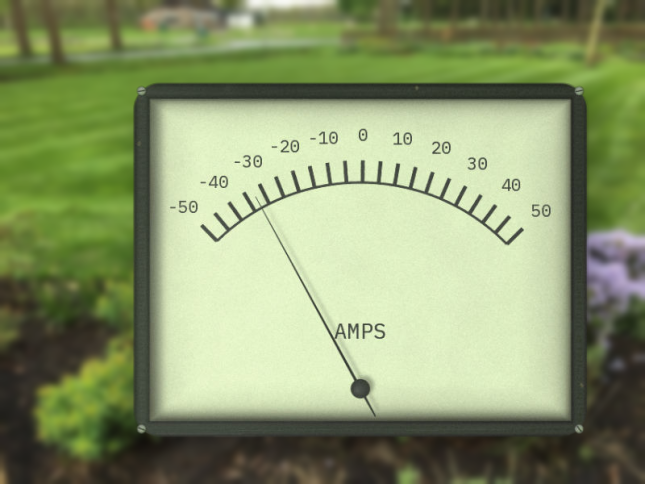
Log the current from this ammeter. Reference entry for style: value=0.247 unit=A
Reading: value=-32.5 unit=A
